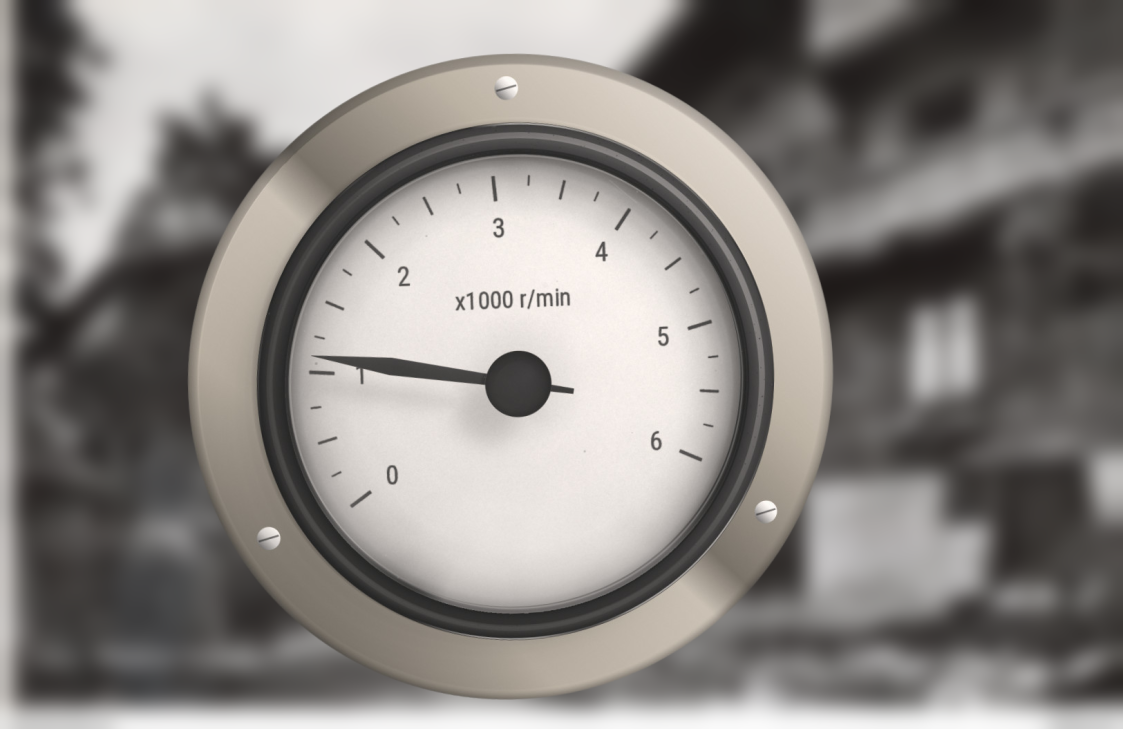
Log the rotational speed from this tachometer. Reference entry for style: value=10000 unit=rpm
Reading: value=1125 unit=rpm
